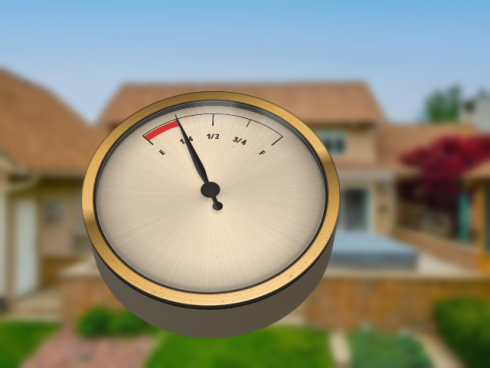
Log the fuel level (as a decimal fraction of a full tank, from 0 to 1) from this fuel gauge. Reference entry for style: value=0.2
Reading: value=0.25
